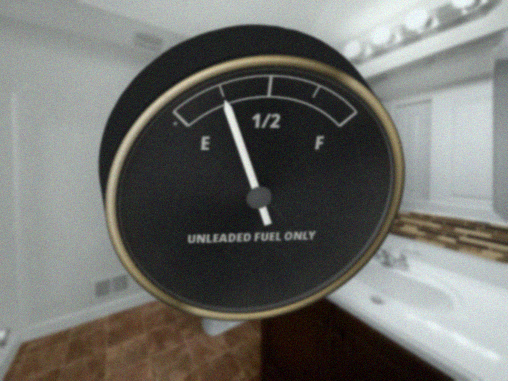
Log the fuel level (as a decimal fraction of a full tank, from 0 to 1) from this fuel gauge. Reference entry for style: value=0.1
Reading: value=0.25
